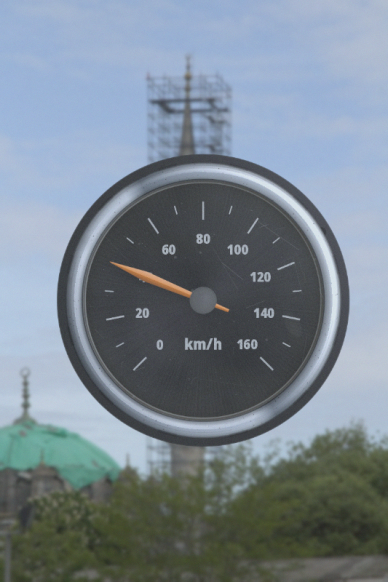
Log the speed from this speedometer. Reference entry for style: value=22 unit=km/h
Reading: value=40 unit=km/h
